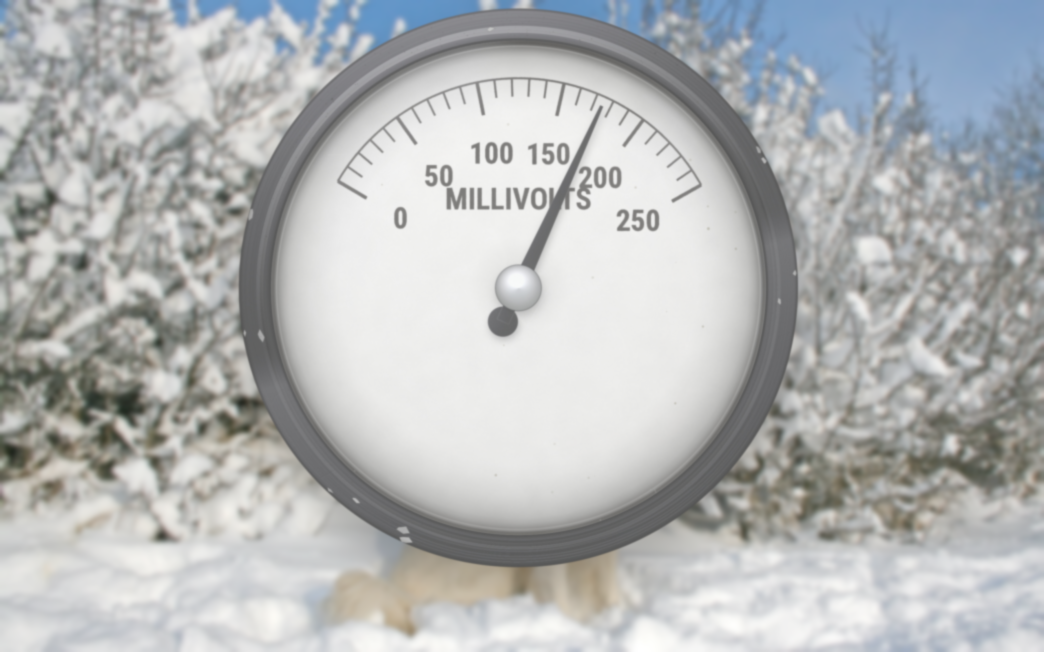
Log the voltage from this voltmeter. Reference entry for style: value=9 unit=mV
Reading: value=175 unit=mV
